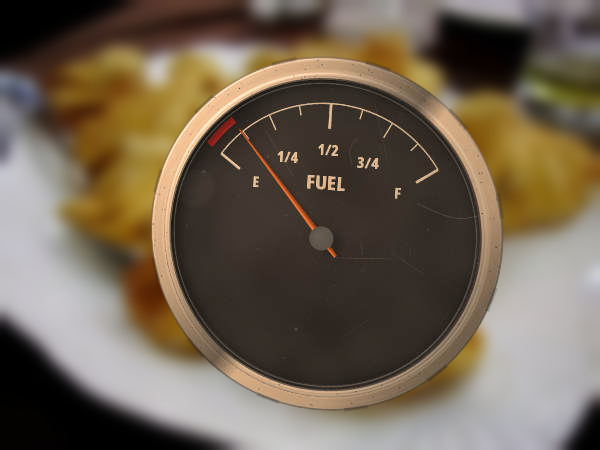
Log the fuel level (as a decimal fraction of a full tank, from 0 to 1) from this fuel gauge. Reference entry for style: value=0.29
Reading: value=0.125
